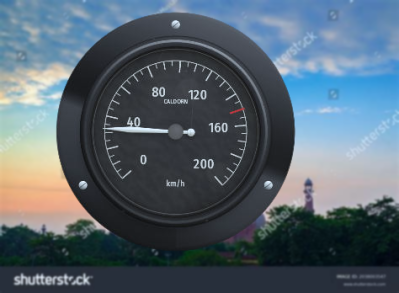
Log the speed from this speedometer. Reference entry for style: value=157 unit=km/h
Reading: value=32.5 unit=km/h
